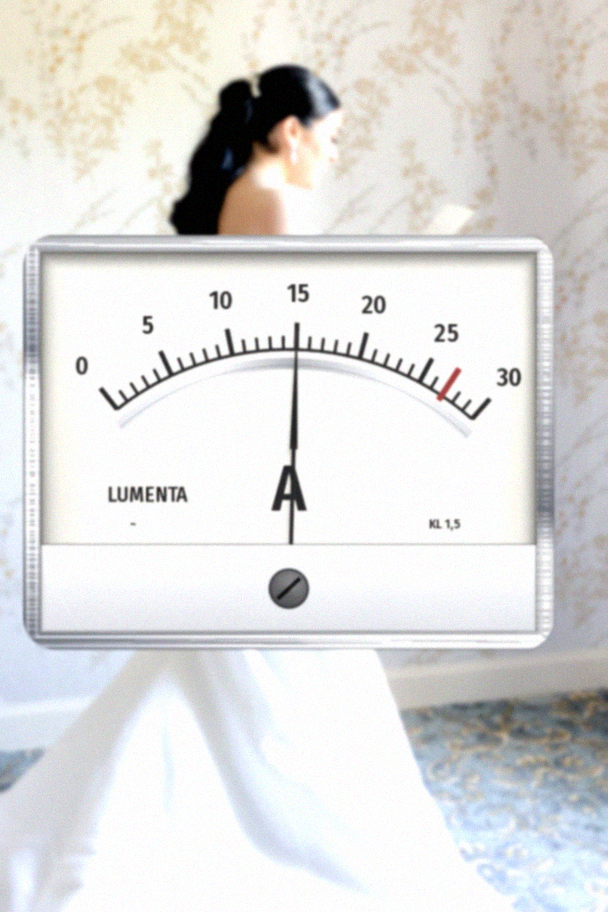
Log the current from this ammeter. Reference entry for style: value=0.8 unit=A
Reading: value=15 unit=A
